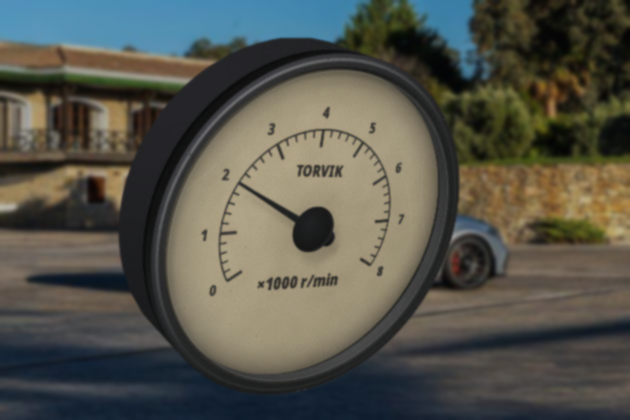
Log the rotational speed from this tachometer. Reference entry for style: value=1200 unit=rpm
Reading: value=2000 unit=rpm
